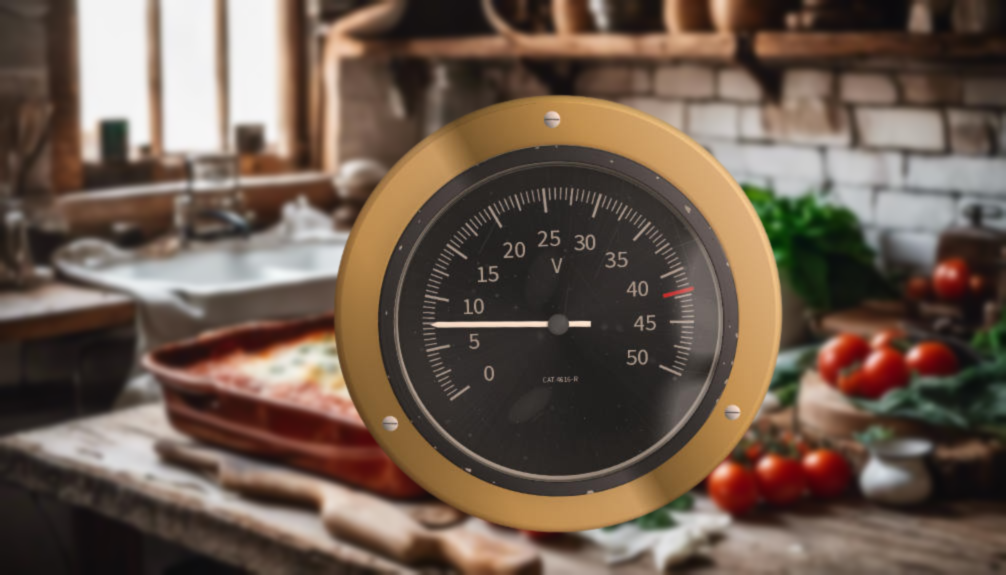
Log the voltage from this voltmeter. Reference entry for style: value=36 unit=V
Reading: value=7.5 unit=V
